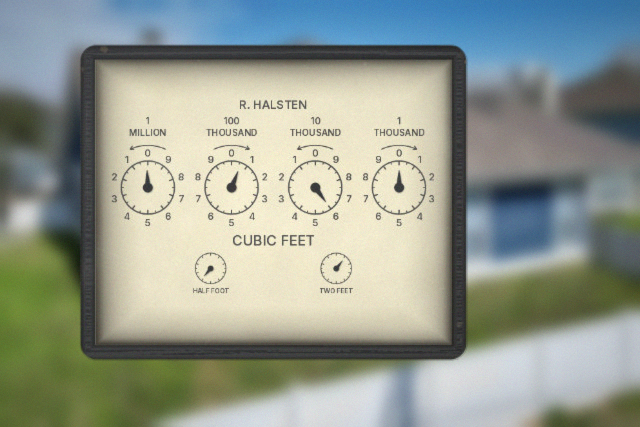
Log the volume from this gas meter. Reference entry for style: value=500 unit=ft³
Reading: value=6000 unit=ft³
